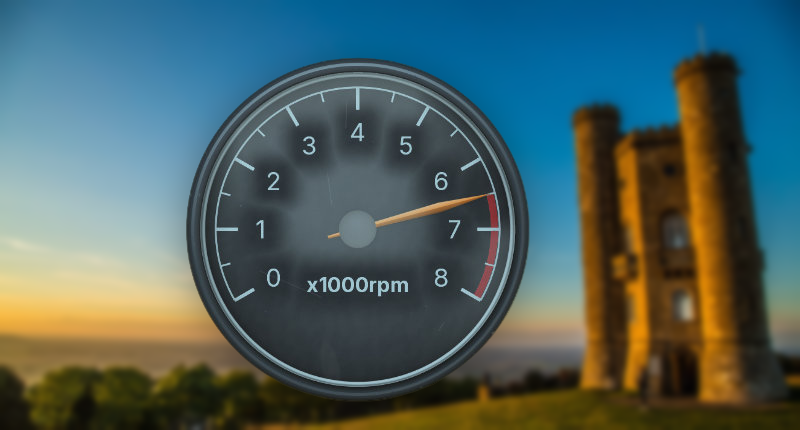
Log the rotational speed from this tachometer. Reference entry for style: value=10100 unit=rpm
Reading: value=6500 unit=rpm
